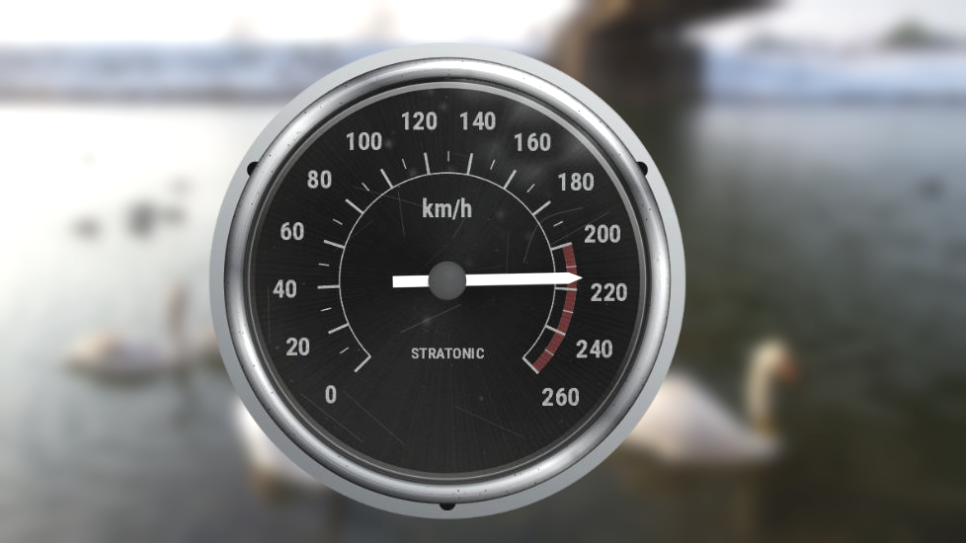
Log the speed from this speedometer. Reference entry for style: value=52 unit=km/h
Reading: value=215 unit=km/h
